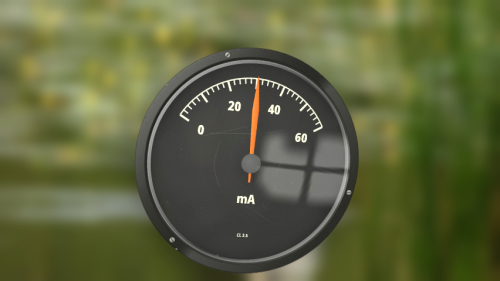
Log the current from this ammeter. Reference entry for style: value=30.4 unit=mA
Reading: value=30 unit=mA
